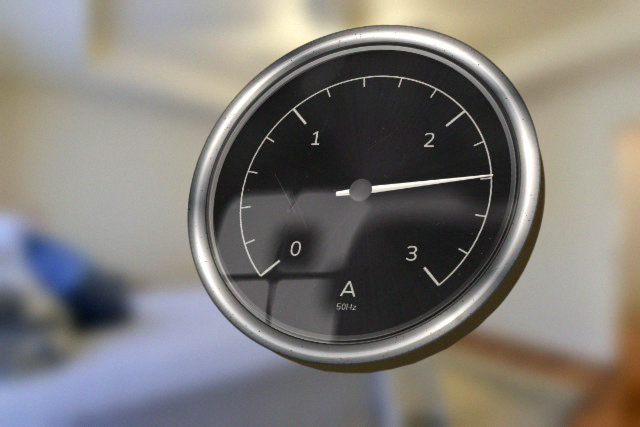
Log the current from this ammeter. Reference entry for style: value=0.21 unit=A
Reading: value=2.4 unit=A
